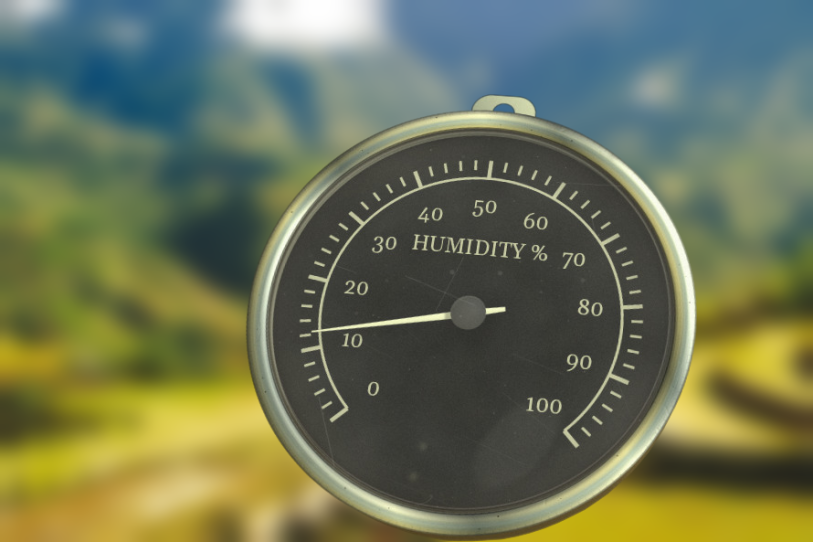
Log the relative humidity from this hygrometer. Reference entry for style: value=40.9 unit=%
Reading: value=12 unit=%
